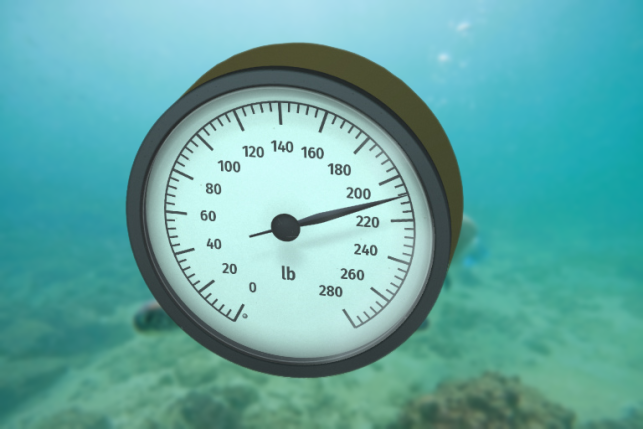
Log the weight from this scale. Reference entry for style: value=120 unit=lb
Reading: value=208 unit=lb
